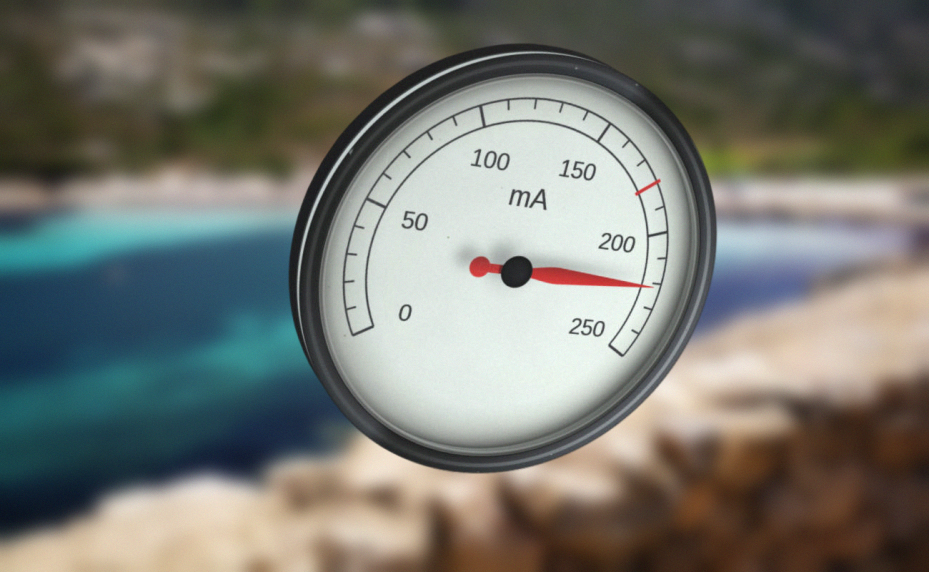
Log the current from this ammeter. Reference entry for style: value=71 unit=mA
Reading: value=220 unit=mA
